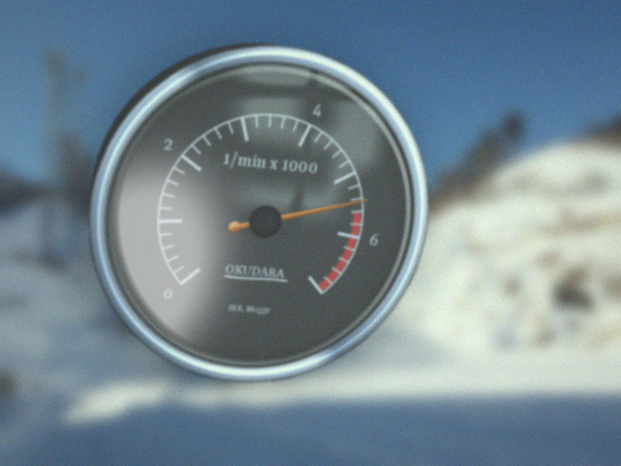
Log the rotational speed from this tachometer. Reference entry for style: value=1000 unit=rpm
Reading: value=5400 unit=rpm
